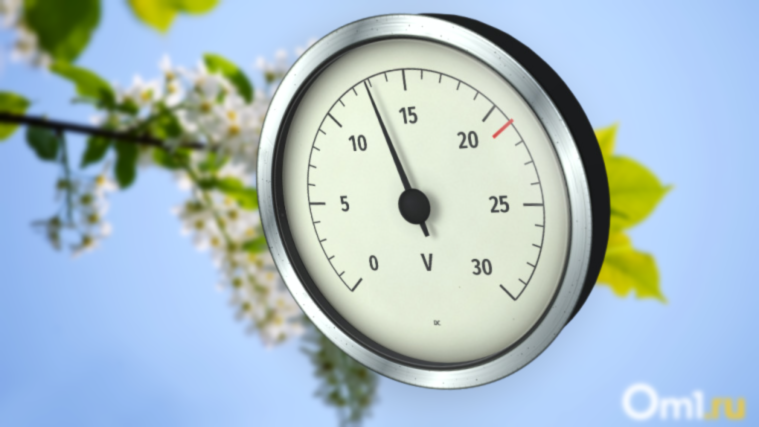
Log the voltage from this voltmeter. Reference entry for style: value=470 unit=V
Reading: value=13 unit=V
